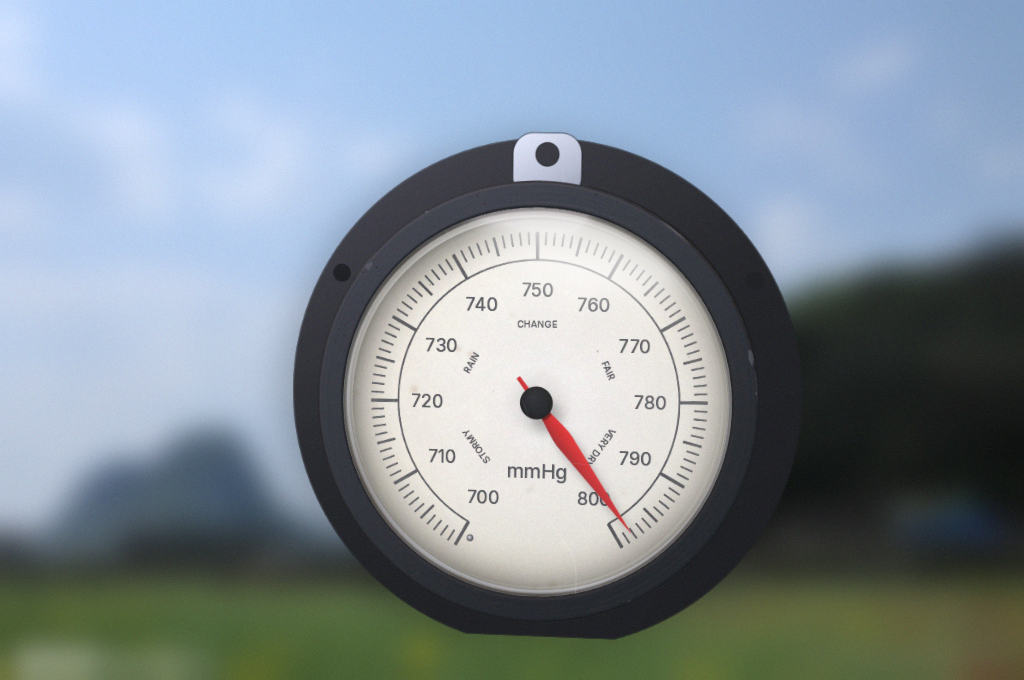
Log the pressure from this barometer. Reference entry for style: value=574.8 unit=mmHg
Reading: value=798 unit=mmHg
